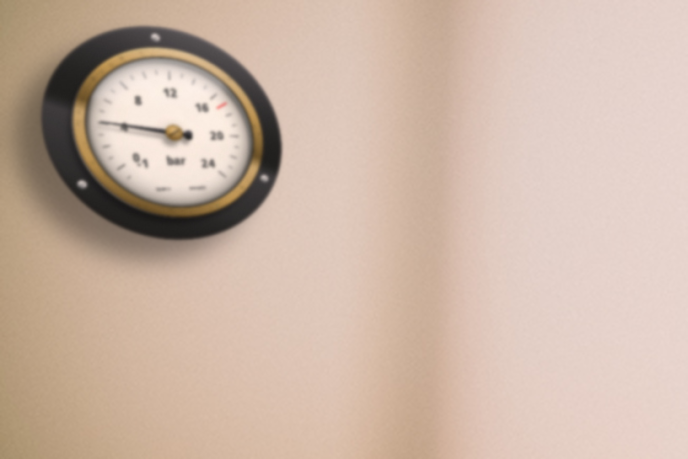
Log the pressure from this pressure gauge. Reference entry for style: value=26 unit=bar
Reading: value=4 unit=bar
